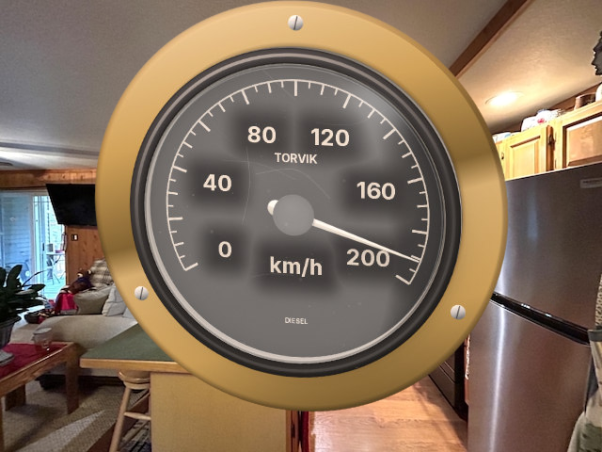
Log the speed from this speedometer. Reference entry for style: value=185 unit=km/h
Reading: value=190 unit=km/h
